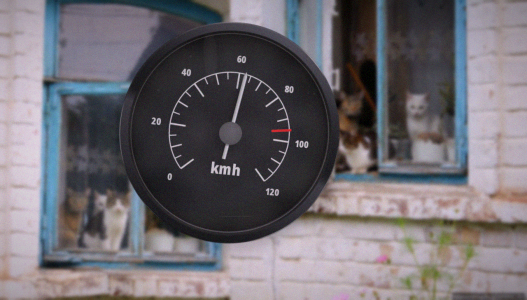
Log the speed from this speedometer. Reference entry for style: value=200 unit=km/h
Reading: value=62.5 unit=km/h
